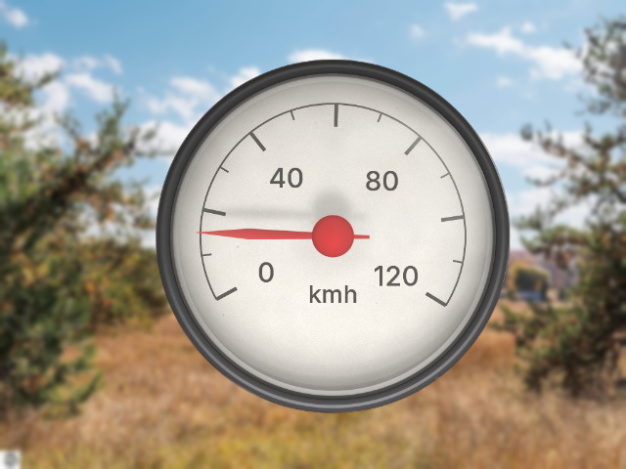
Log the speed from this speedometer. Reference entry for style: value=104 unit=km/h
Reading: value=15 unit=km/h
